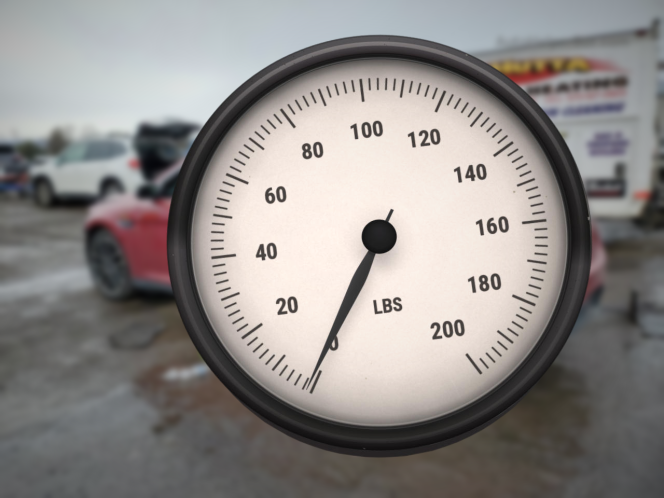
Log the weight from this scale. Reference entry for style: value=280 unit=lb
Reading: value=1 unit=lb
